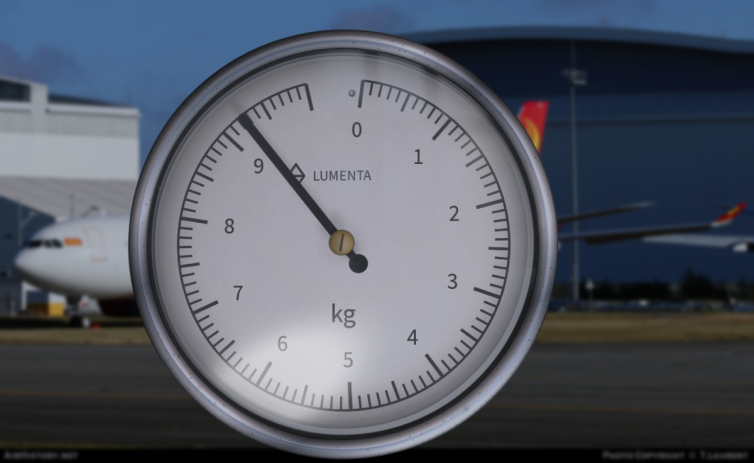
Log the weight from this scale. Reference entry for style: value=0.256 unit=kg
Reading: value=9.25 unit=kg
